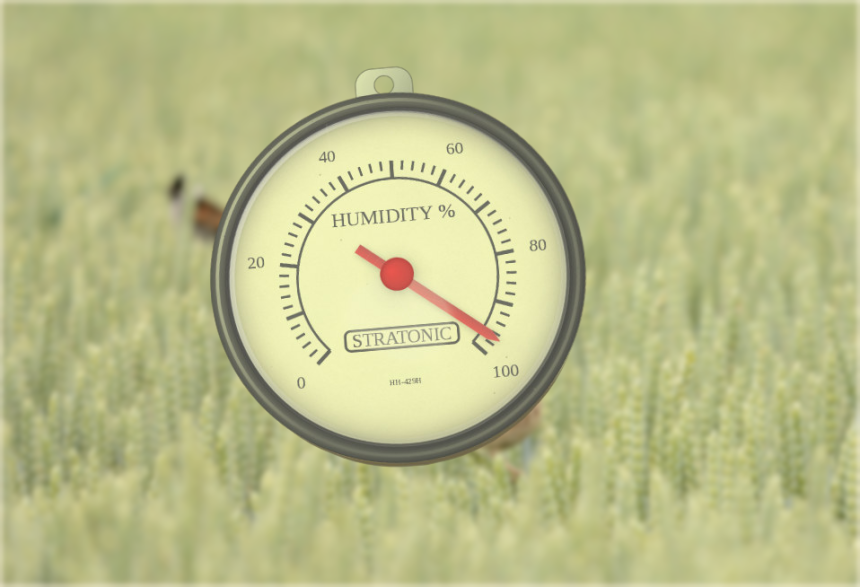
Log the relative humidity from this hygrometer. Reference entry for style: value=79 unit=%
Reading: value=97 unit=%
